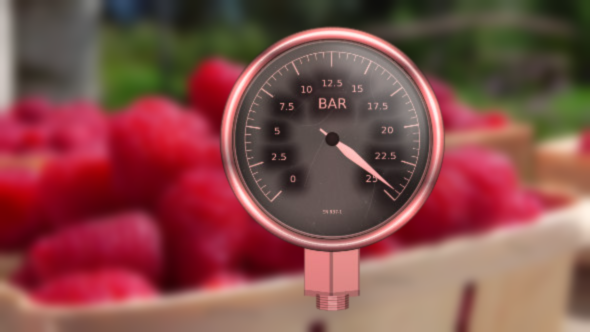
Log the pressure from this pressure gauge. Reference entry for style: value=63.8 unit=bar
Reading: value=24.5 unit=bar
